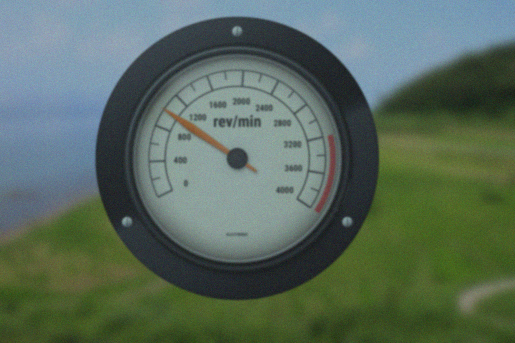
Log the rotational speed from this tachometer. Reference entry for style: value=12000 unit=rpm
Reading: value=1000 unit=rpm
